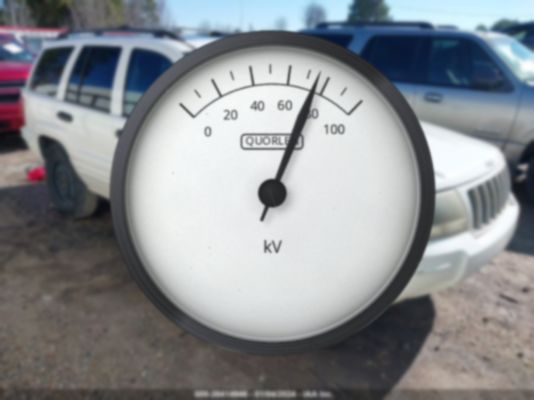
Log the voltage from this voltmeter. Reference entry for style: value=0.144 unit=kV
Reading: value=75 unit=kV
